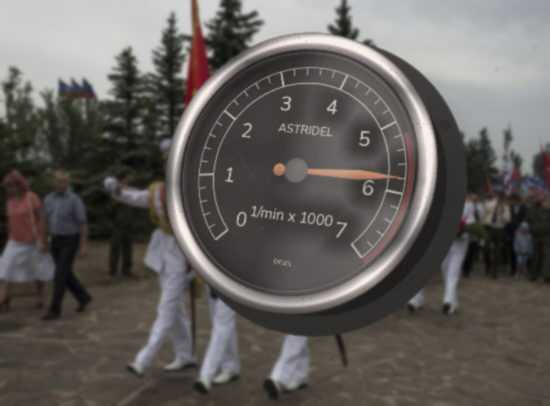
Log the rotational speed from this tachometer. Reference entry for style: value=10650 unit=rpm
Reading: value=5800 unit=rpm
